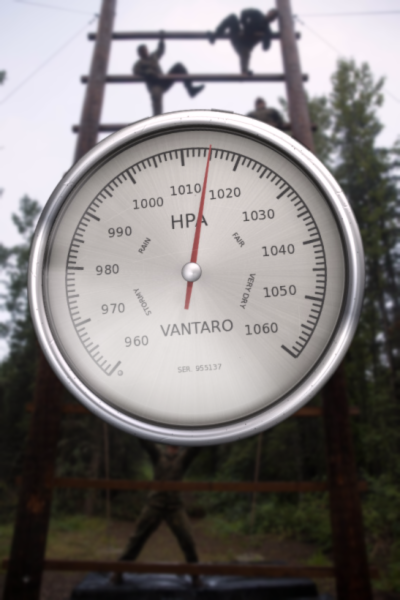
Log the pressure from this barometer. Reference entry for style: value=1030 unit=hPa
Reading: value=1015 unit=hPa
